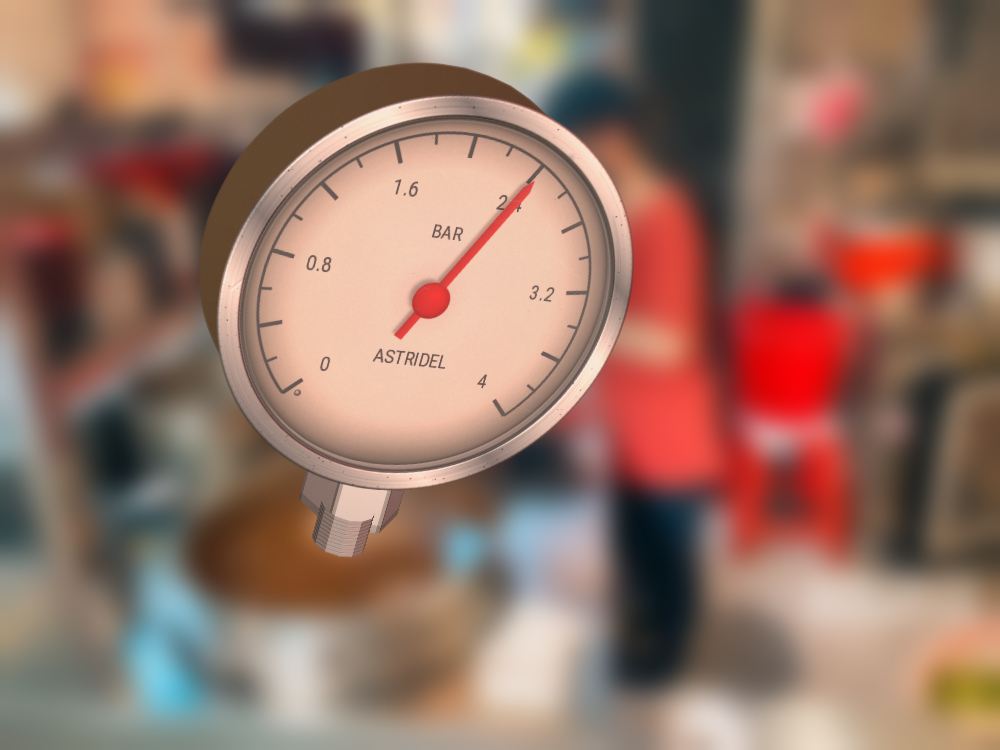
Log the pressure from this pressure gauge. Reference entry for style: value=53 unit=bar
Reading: value=2.4 unit=bar
